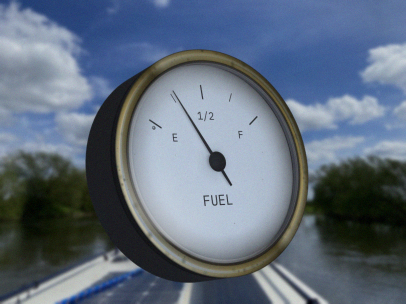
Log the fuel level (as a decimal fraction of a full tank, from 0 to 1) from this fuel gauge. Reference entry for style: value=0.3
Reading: value=0.25
